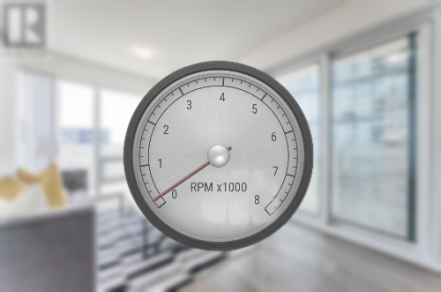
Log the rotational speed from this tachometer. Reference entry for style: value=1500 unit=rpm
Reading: value=200 unit=rpm
